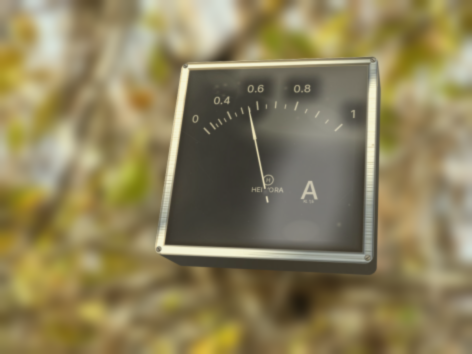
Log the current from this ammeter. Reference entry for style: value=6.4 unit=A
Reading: value=0.55 unit=A
